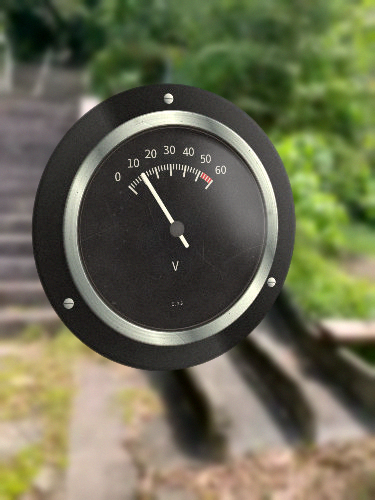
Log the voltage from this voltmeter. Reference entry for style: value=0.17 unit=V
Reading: value=10 unit=V
